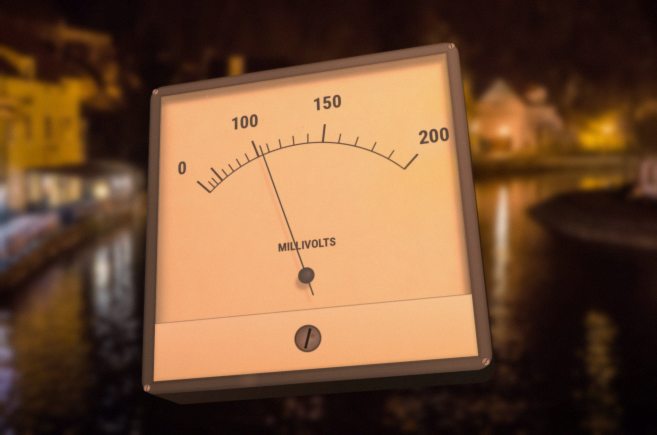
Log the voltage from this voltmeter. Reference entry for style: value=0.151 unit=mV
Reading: value=105 unit=mV
